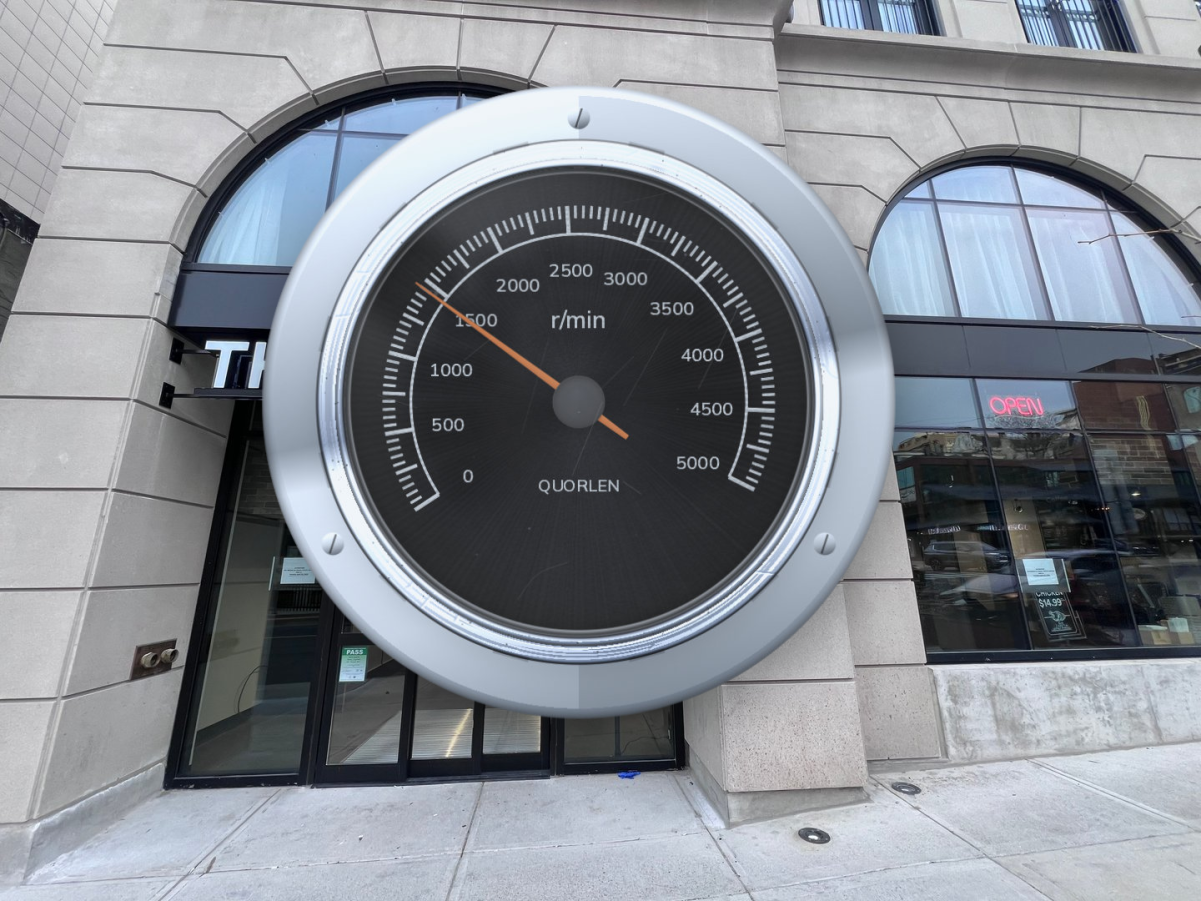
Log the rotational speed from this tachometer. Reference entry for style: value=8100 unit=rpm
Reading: value=1450 unit=rpm
